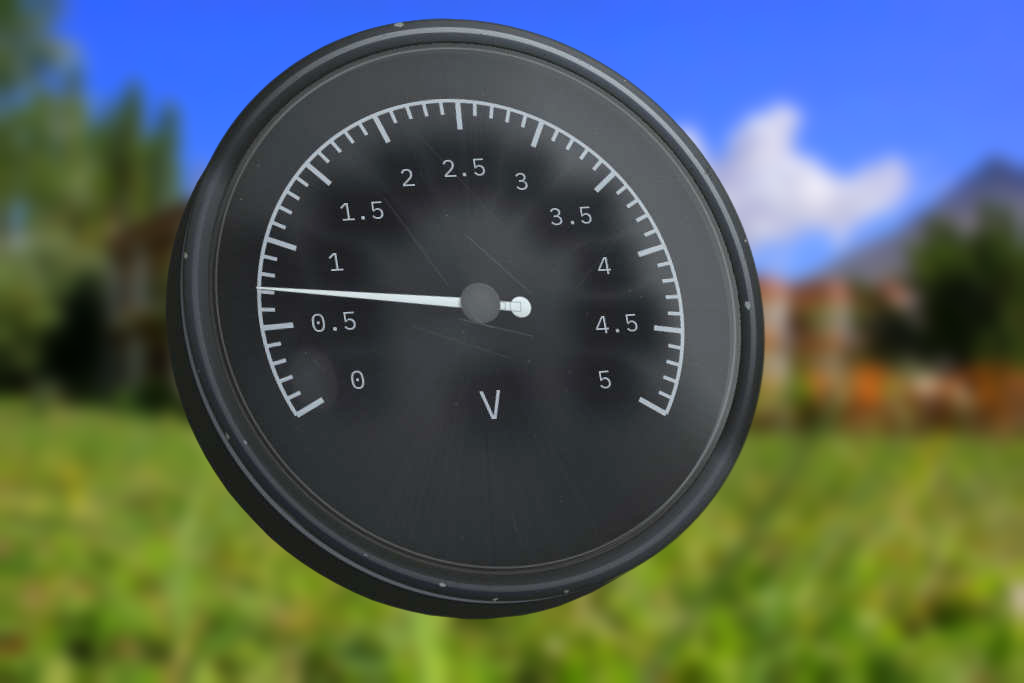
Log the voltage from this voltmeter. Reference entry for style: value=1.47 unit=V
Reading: value=0.7 unit=V
